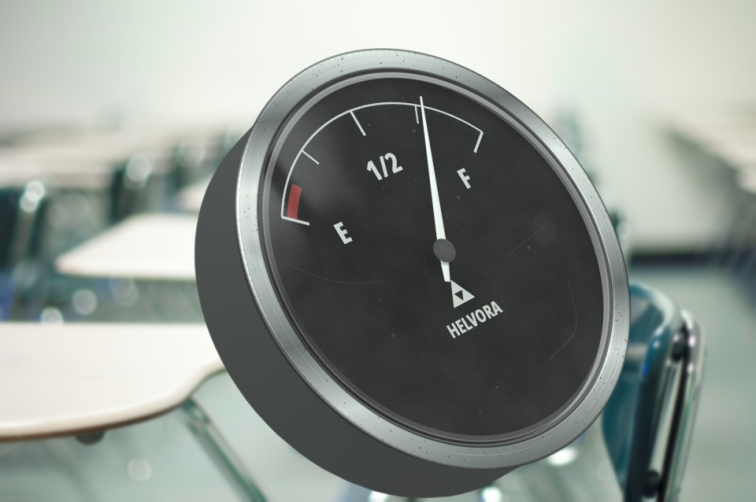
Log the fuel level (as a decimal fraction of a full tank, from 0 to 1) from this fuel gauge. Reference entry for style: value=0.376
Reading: value=0.75
